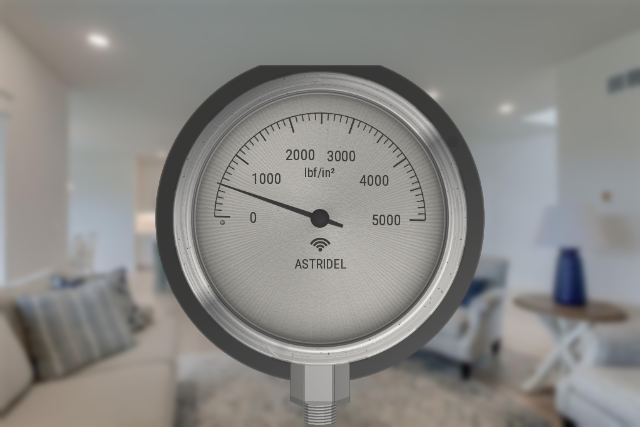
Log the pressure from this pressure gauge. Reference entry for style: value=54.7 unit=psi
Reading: value=500 unit=psi
